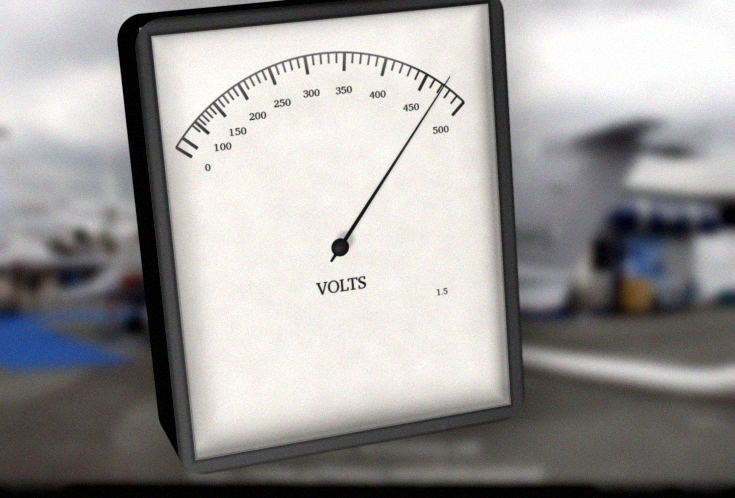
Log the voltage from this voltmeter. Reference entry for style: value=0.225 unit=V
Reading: value=470 unit=V
